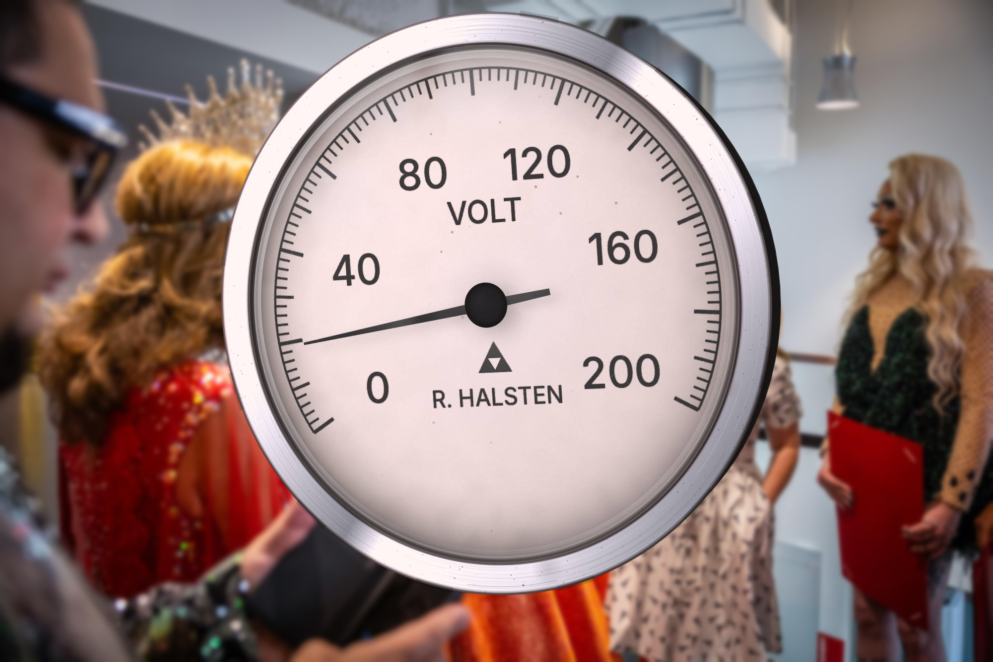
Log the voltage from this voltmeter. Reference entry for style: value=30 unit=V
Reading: value=19 unit=V
